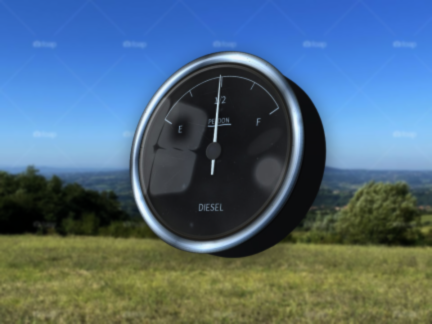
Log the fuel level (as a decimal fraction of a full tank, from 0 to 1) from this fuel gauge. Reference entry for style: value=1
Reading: value=0.5
